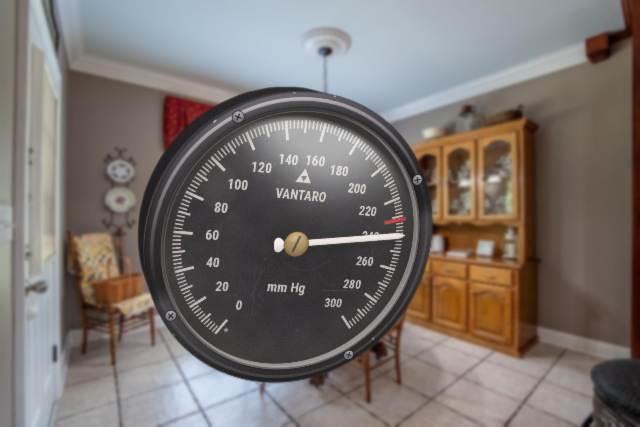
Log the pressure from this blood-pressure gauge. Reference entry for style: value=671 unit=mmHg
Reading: value=240 unit=mmHg
